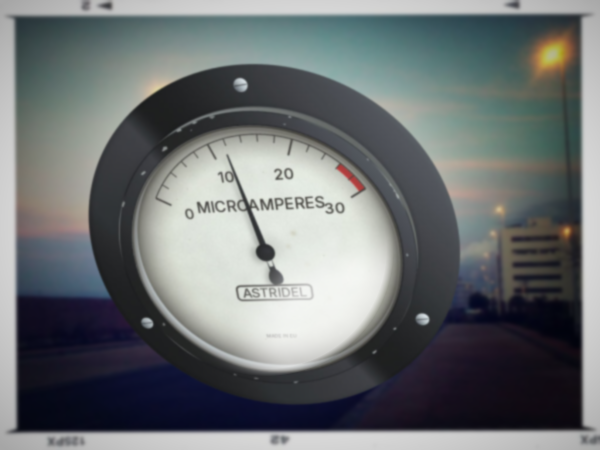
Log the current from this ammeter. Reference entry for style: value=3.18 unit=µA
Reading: value=12 unit=µA
